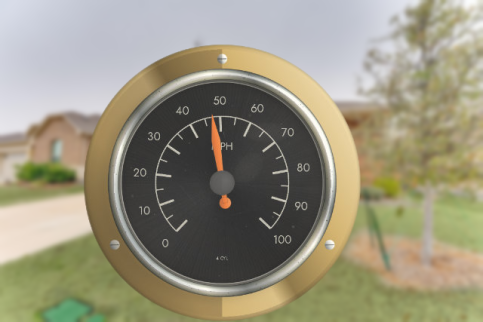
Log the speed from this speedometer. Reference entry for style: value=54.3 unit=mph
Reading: value=47.5 unit=mph
